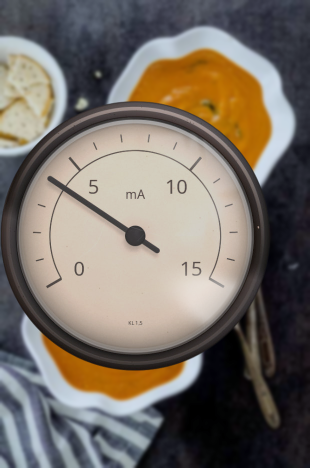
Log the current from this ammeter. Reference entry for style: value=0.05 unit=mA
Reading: value=4 unit=mA
